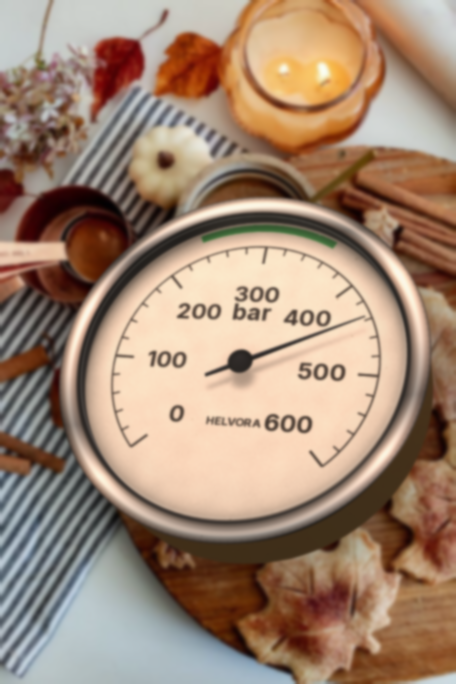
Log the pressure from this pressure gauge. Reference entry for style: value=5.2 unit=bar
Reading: value=440 unit=bar
